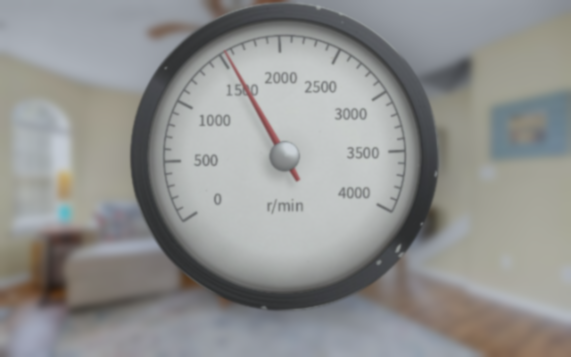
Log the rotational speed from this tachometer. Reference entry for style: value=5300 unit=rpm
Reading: value=1550 unit=rpm
